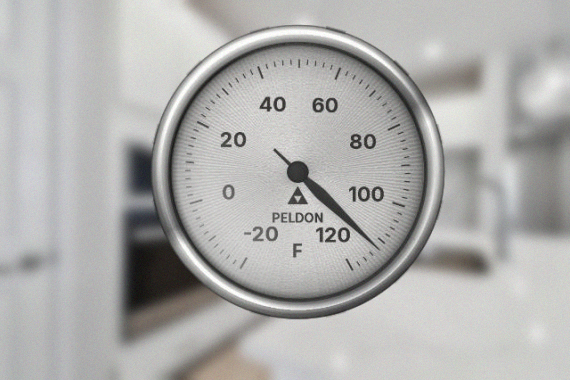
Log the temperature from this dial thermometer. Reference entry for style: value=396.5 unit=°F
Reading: value=112 unit=°F
